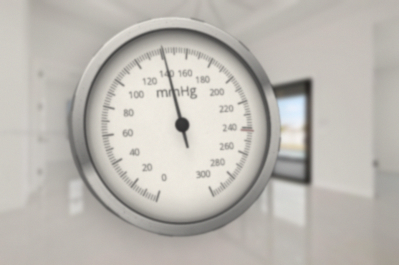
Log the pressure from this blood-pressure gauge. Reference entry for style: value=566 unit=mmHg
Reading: value=140 unit=mmHg
